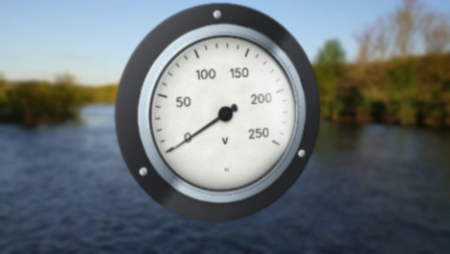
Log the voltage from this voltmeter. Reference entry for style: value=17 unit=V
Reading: value=0 unit=V
